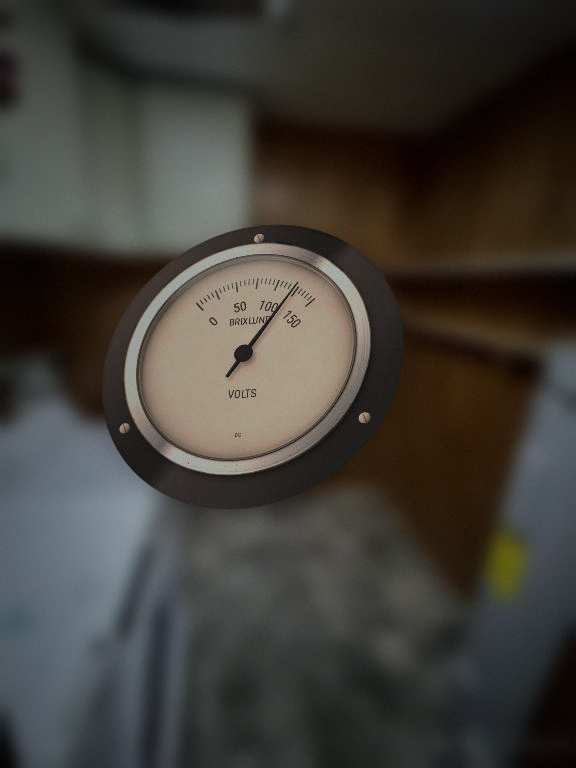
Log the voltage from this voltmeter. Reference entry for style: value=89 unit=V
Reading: value=125 unit=V
